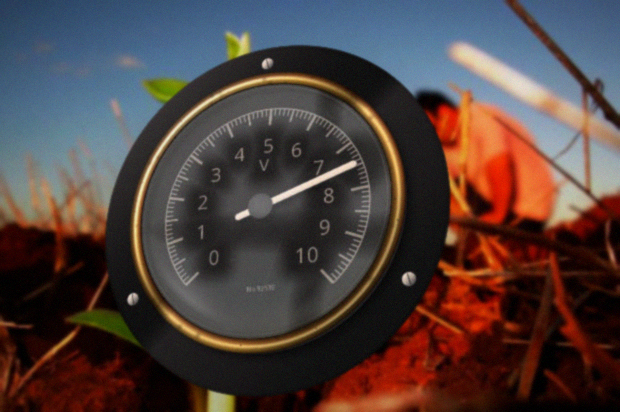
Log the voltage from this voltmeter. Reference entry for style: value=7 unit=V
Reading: value=7.5 unit=V
